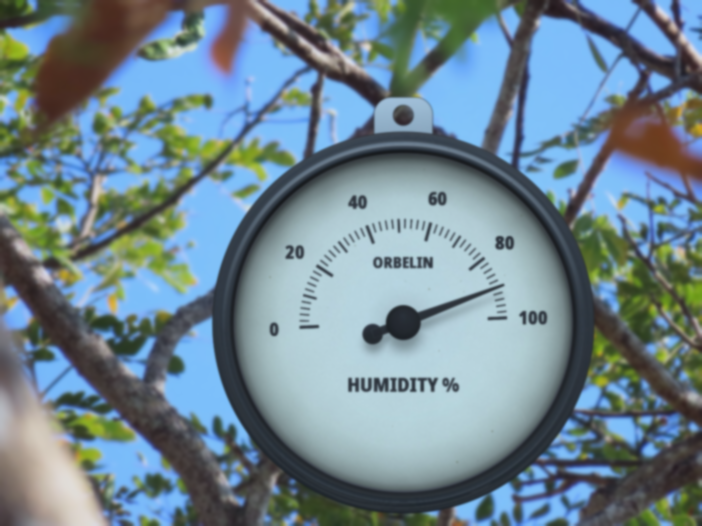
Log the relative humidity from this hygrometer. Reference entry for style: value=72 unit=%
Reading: value=90 unit=%
